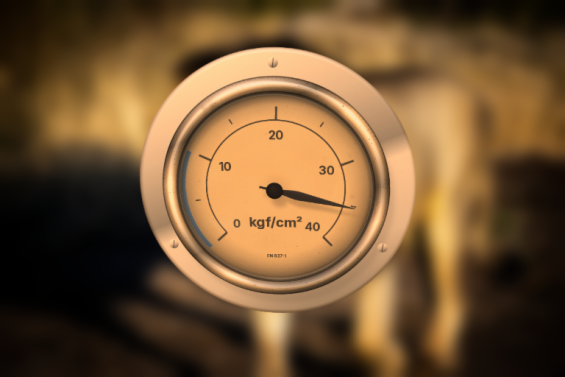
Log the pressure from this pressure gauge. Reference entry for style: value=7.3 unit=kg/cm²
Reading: value=35 unit=kg/cm²
